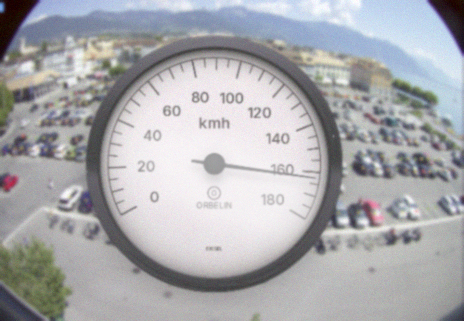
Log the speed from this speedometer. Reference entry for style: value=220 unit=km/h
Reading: value=162.5 unit=km/h
